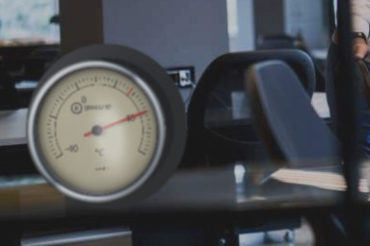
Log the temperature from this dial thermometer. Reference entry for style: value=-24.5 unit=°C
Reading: value=40 unit=°C
